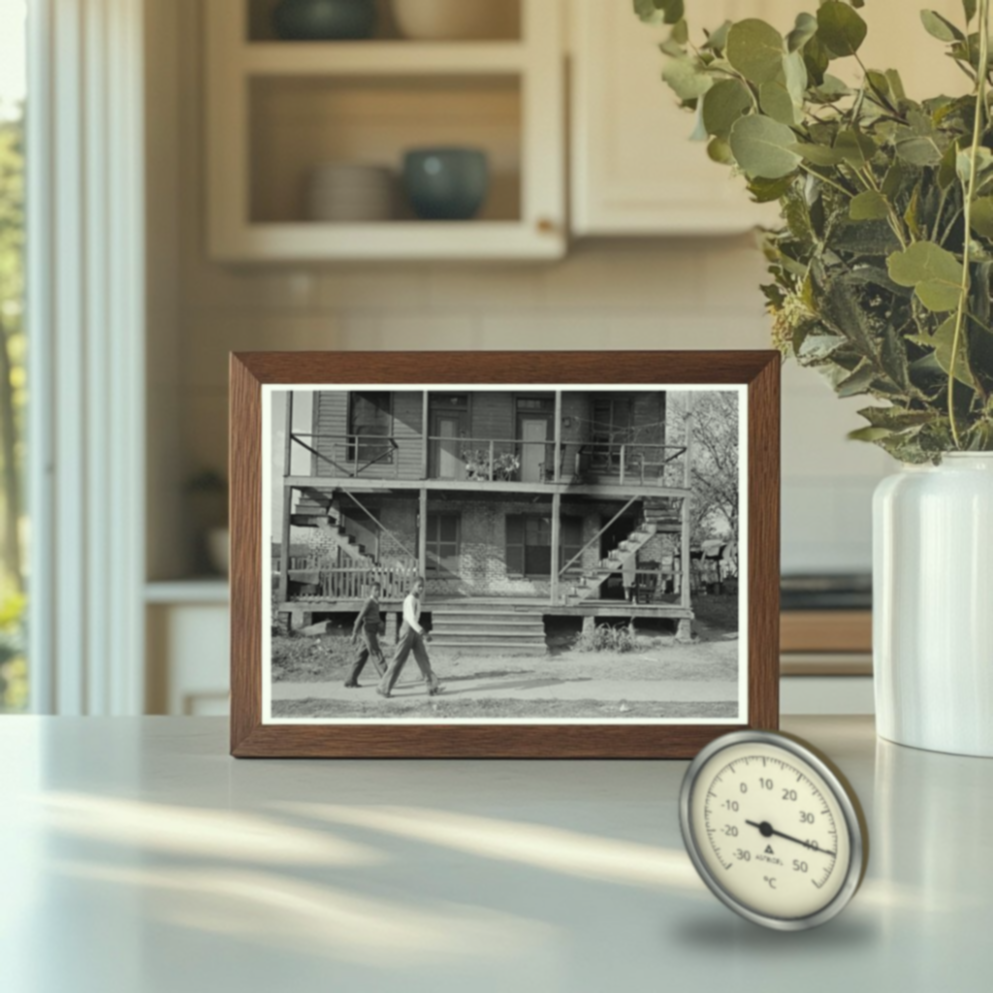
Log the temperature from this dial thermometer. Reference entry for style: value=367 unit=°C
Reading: value=40 unit=°C
